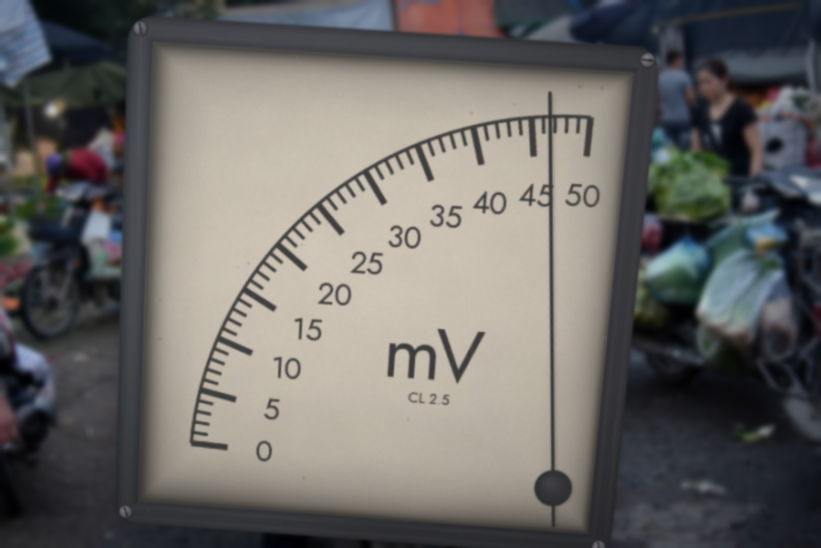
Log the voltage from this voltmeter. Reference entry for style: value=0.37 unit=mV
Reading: value=46.5 unit=mV
